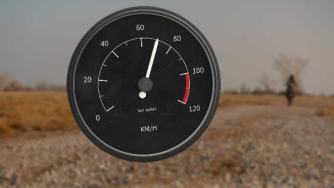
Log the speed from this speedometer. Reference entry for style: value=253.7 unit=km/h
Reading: value=70 unit=km/h
